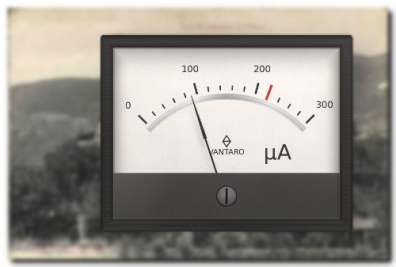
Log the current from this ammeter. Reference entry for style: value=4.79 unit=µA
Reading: value=90 unit=µA
